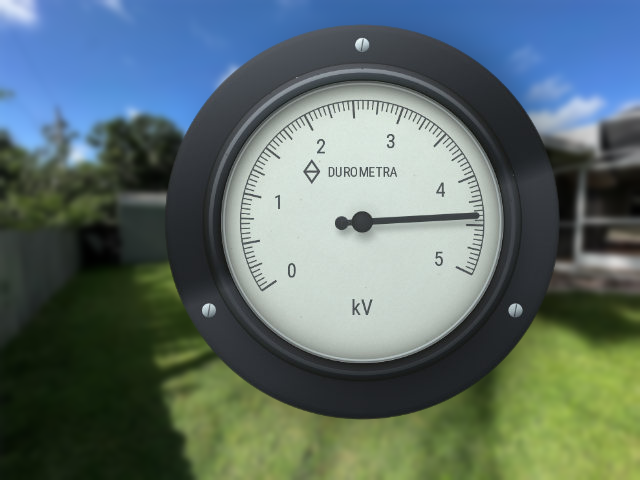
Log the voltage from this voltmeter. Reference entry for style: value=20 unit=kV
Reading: value=4.4 unit=kV
